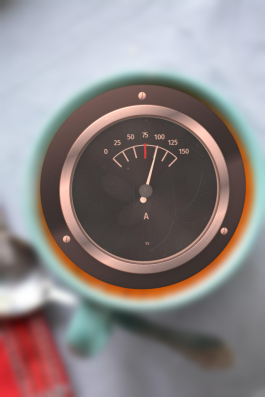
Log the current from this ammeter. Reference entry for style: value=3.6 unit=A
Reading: value=100 unit=A
